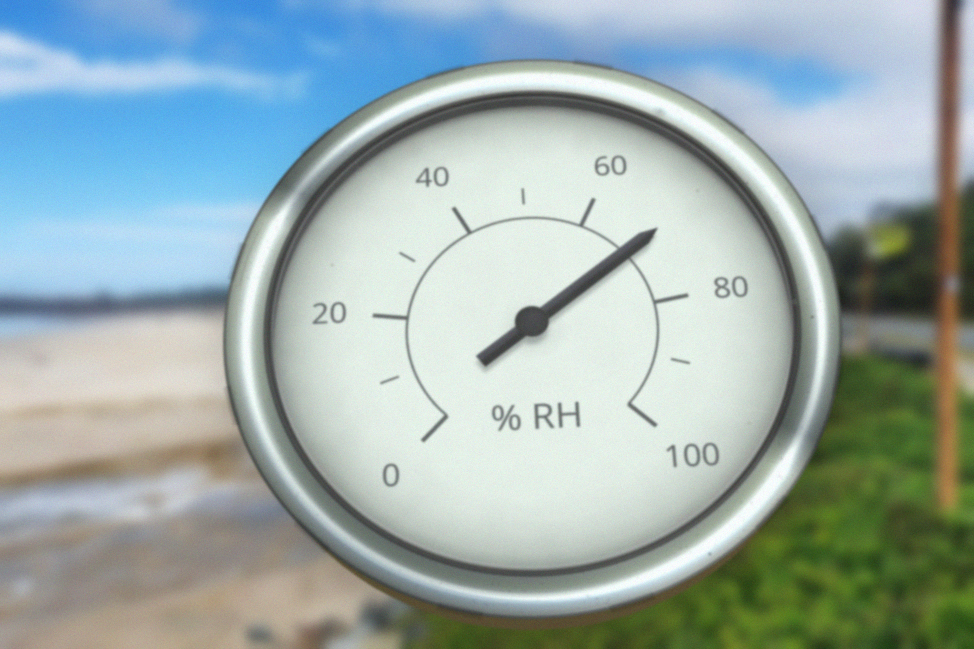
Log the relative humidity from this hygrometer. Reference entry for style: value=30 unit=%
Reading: value=70 unit=%
